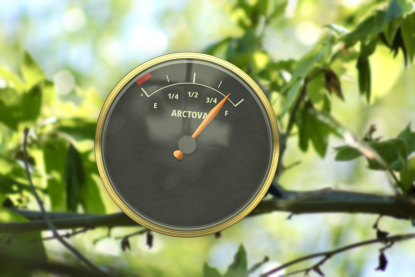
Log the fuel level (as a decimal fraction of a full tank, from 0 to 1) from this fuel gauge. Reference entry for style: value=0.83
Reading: value=0.875
